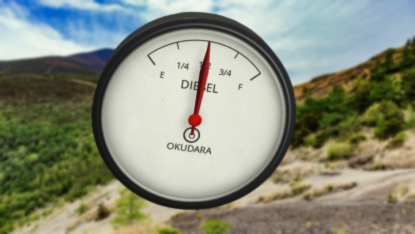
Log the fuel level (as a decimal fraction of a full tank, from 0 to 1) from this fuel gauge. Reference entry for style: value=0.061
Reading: value=0.5
